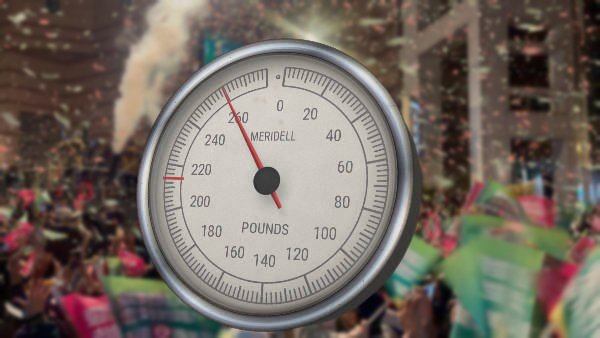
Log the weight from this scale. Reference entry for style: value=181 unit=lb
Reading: value=260 unit=lb
